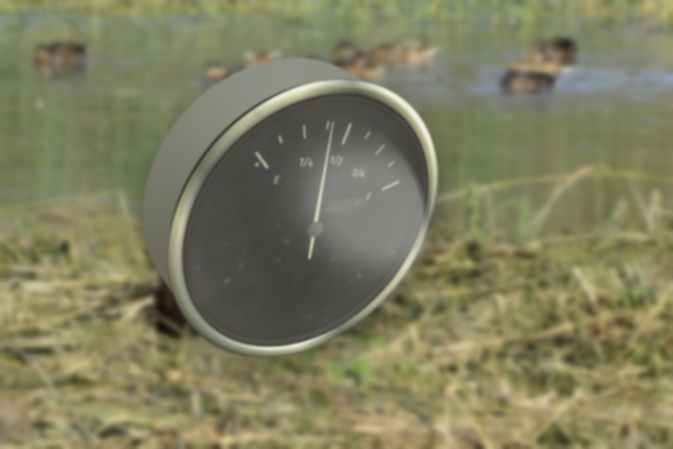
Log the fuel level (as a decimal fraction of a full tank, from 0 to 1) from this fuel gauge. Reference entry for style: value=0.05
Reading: value=0.375
